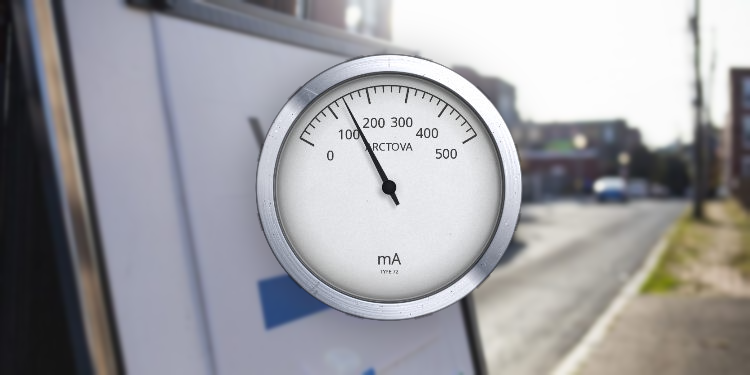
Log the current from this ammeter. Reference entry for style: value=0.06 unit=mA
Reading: value=140 unit=mA
